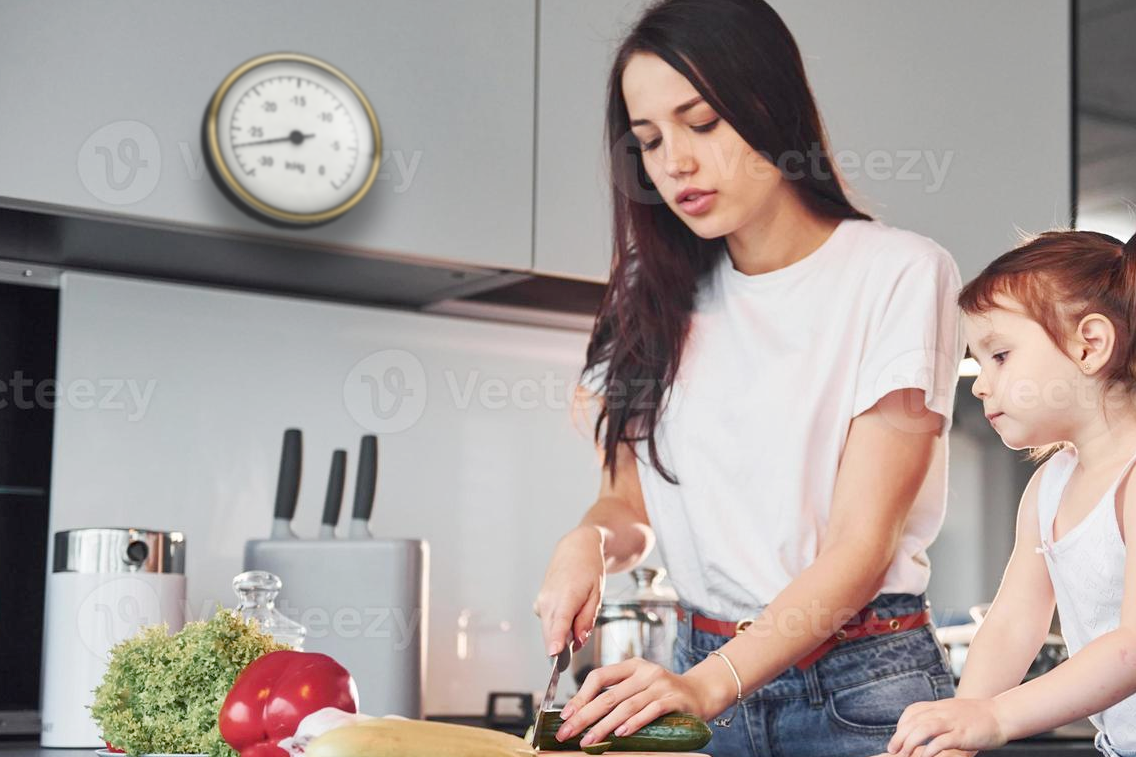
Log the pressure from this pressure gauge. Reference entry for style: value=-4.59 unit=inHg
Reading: value=-27 unit=inHg
